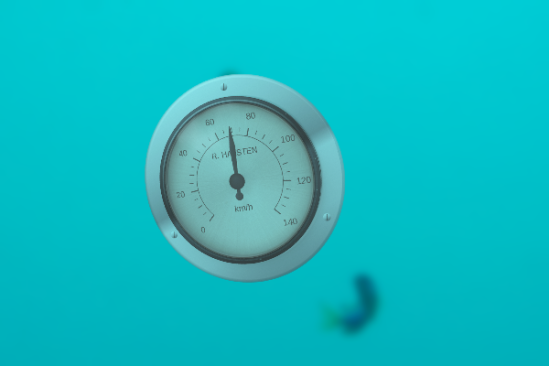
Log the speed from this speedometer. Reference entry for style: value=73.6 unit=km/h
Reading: value=70 unit=km/h
